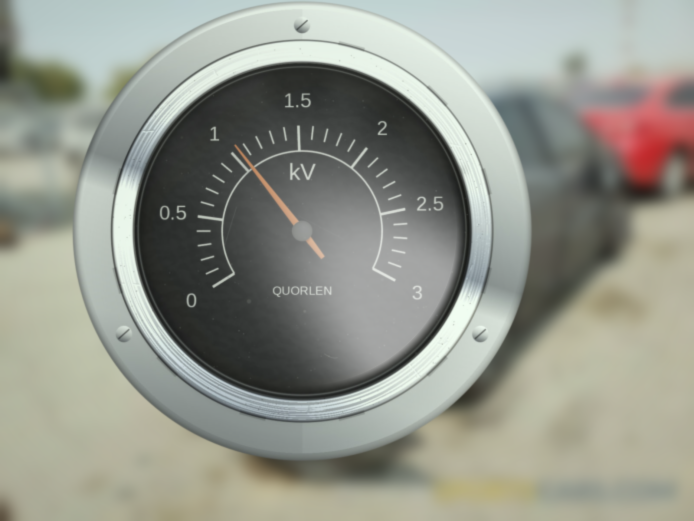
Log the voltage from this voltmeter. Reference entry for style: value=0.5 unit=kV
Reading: value=1.05 unit=kV
